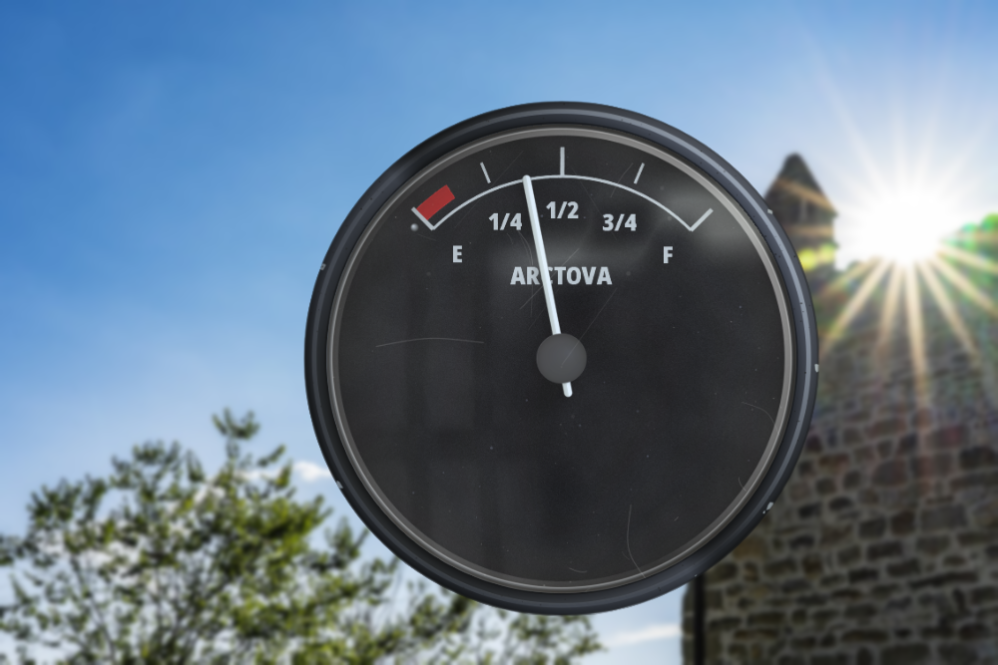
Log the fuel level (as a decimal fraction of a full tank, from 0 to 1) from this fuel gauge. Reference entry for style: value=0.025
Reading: value=0.375
